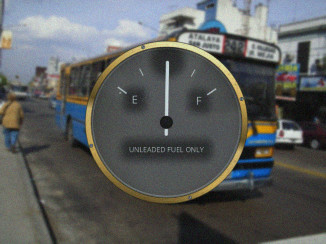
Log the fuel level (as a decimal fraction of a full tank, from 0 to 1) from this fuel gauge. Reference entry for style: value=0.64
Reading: value=0.5
